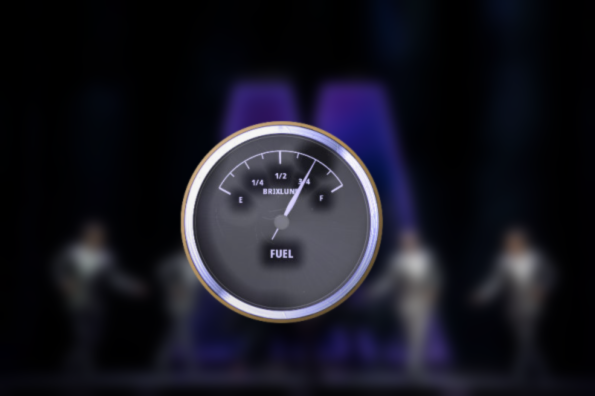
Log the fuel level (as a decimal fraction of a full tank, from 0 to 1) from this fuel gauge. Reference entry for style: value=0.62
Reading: value=0.75
